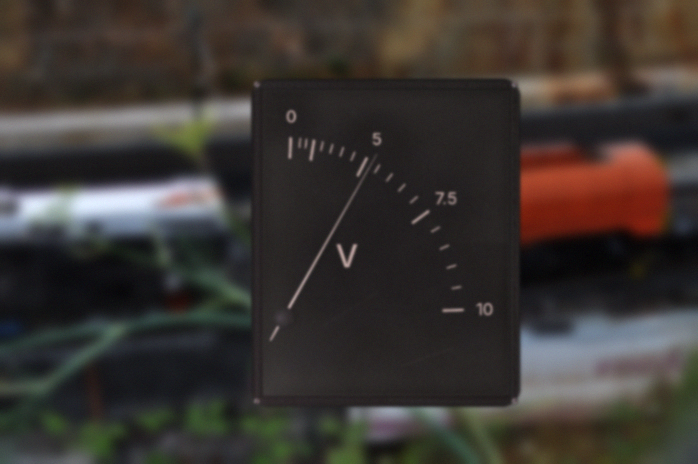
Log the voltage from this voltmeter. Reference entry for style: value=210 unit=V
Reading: value=5.25 unit=V
